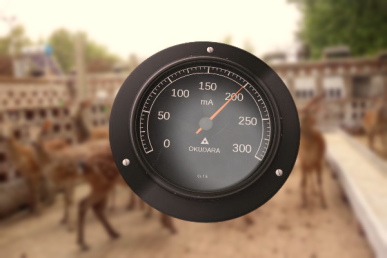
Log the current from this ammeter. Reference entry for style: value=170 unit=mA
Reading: value=200 unit=mA
